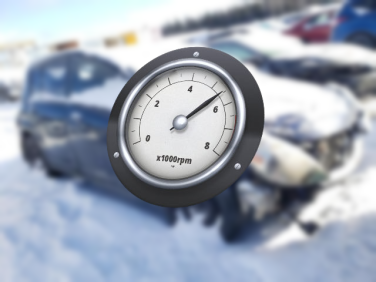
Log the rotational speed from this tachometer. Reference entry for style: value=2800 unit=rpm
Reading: value=5500 unit=rpm
